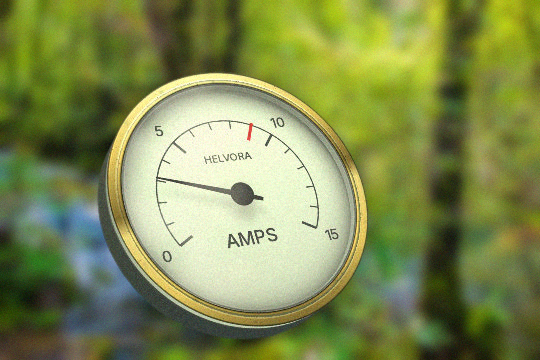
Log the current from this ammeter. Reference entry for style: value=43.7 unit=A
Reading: value=3 unit=A
